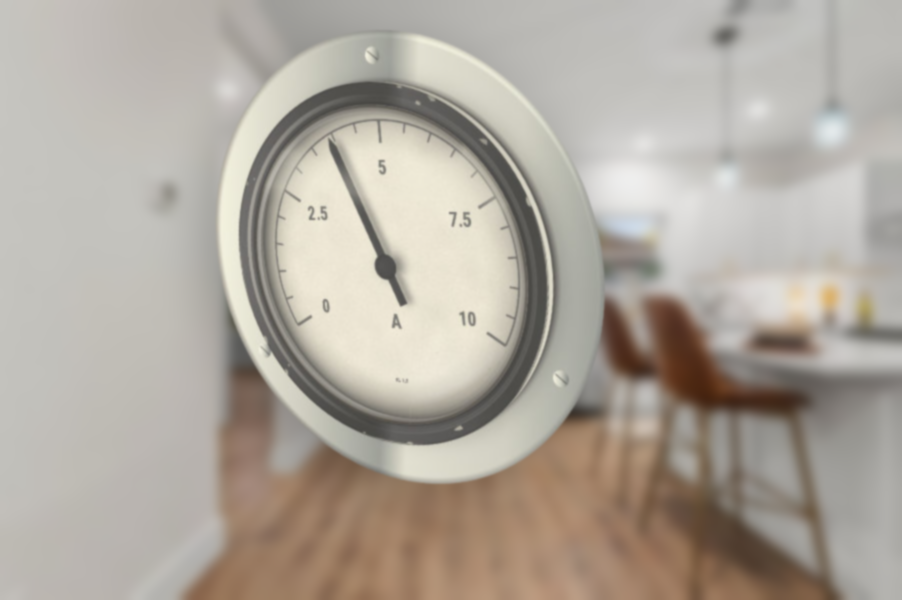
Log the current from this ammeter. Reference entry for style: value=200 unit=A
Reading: value=4 unit=A
